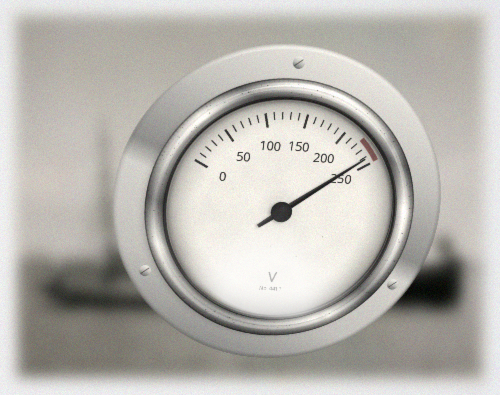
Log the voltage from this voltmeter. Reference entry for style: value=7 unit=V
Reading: value=240 unit=V
